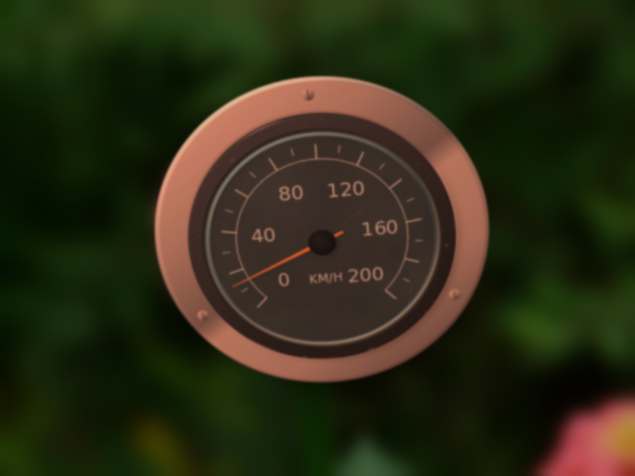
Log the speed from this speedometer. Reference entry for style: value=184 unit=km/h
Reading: value=15 unit=km/h
